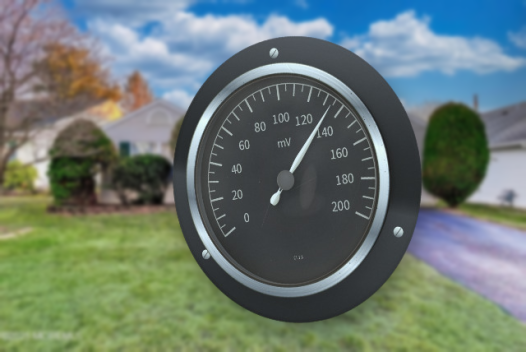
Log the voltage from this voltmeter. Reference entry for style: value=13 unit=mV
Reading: value=135 unit=mV
